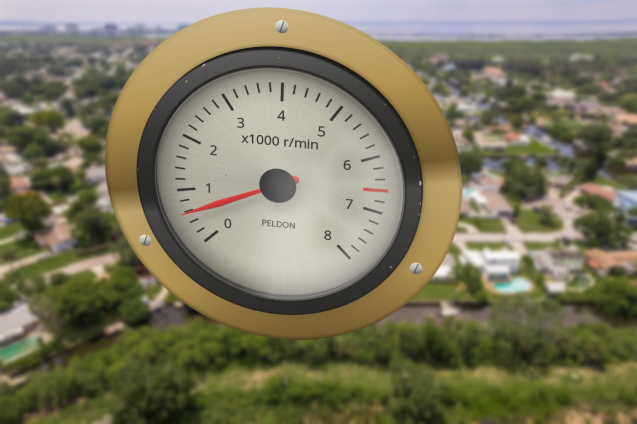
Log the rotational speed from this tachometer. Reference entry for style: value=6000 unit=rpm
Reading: value=600 unit=rpm
